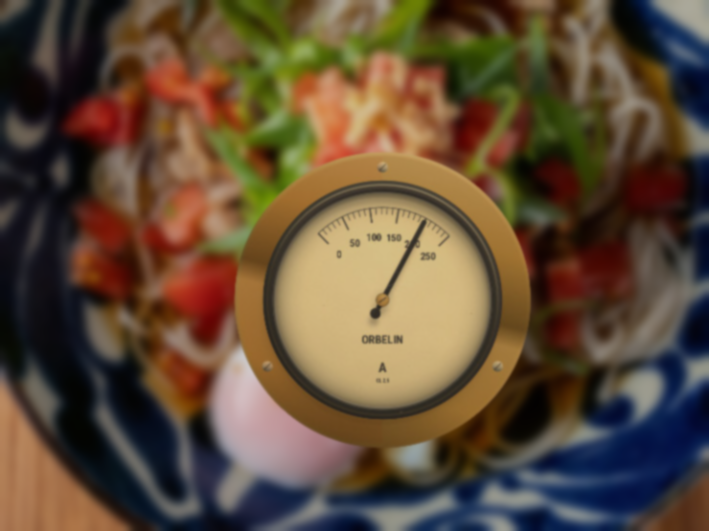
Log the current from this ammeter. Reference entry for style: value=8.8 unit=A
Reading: value=200 unit=A
